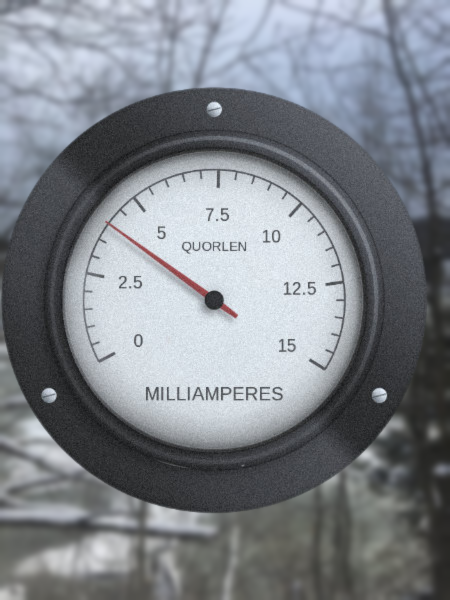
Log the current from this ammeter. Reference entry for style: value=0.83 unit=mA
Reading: value=4 unit=mA
